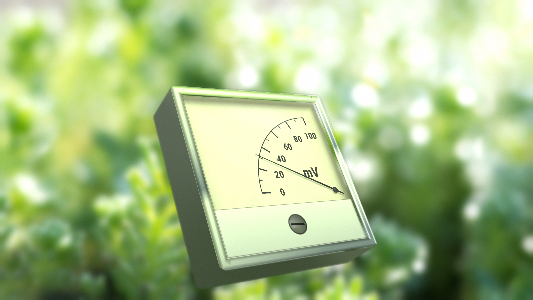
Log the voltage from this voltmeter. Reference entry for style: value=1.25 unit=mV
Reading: value=30 unit=mV
